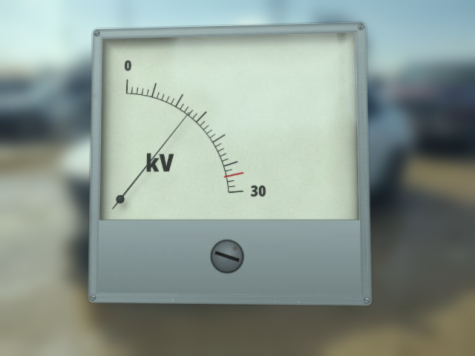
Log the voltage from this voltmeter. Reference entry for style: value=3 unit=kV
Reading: value=13 unit=kV
